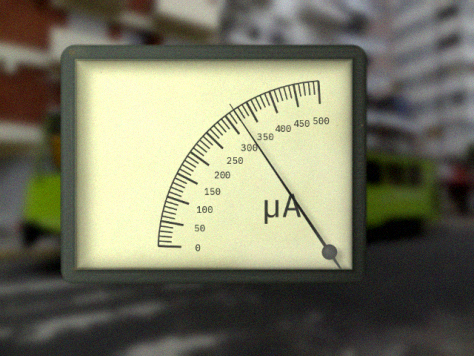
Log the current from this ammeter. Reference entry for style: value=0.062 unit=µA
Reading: value=320 unit=µA
